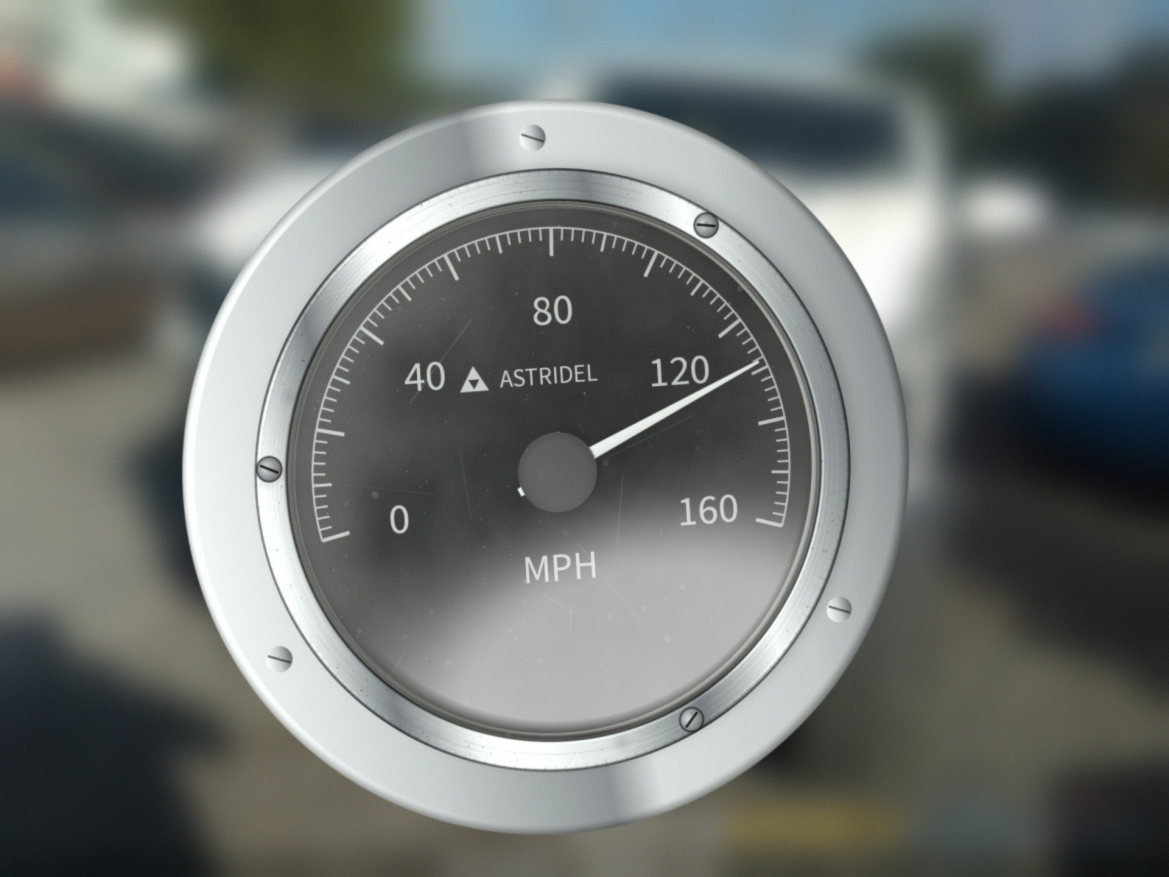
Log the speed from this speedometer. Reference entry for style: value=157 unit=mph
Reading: value=128 unit=mph
